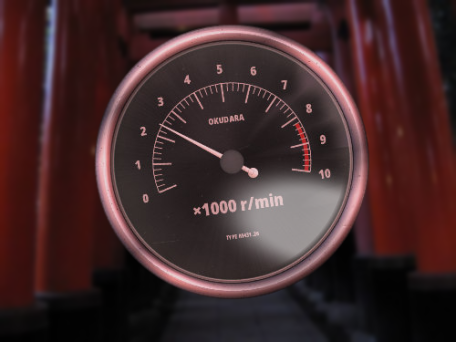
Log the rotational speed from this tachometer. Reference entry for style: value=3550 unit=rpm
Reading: value=2400 unit=rpm
